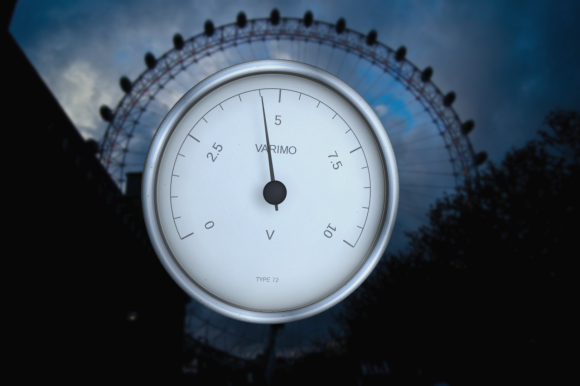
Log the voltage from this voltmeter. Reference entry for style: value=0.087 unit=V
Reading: value=4.5 unit=V
